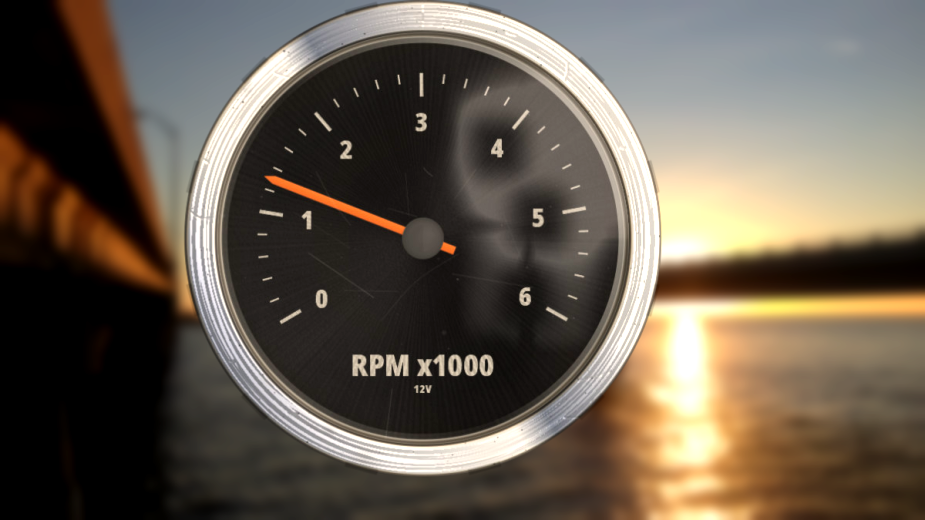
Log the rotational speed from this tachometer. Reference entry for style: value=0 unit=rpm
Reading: value=1300 unit=rpm
